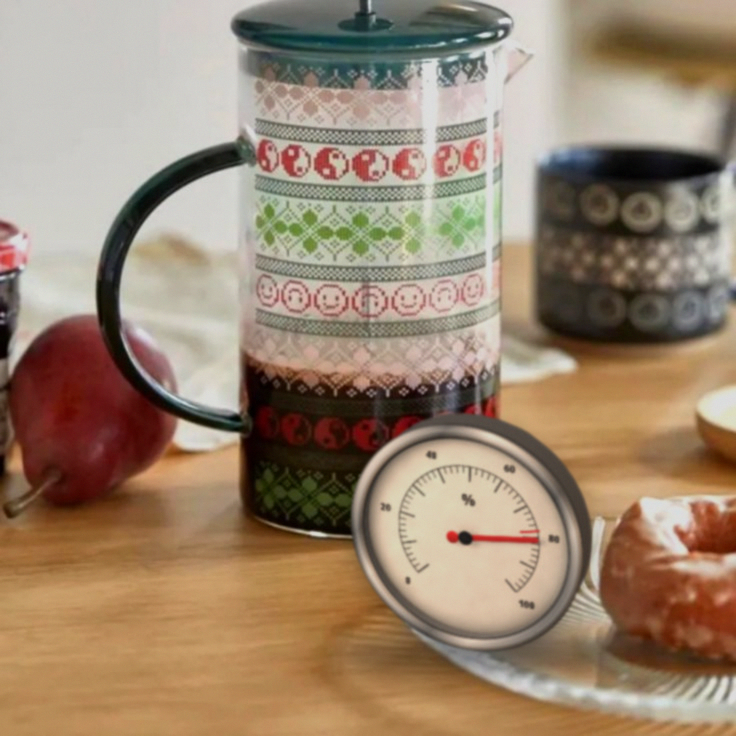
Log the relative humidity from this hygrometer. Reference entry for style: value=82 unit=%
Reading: value=80 unit=%
